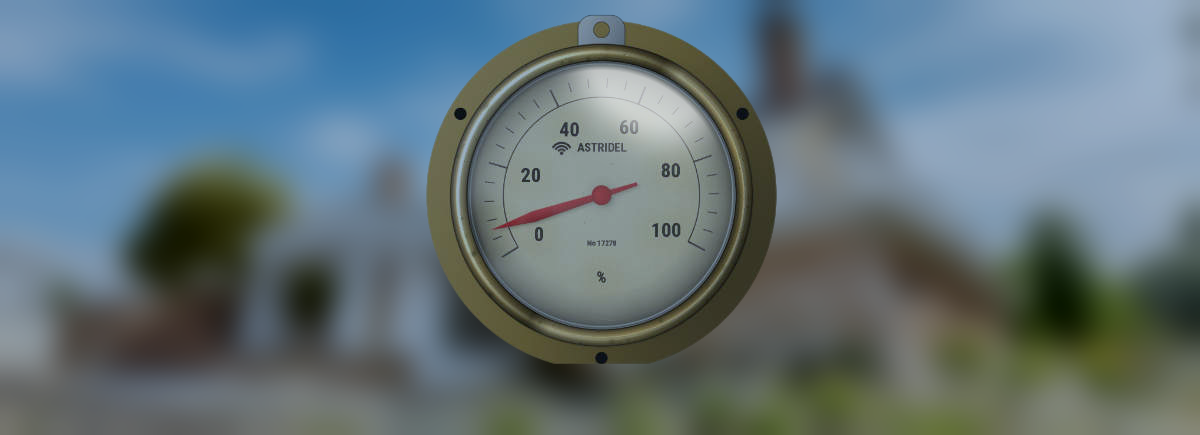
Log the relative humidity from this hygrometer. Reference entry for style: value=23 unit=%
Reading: value=6 unit=%
